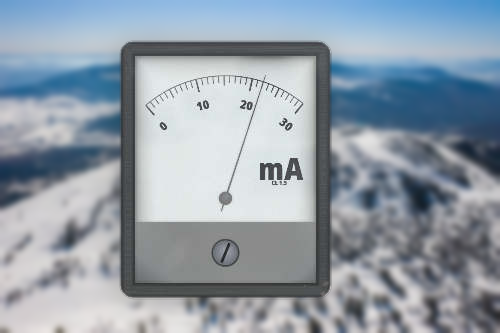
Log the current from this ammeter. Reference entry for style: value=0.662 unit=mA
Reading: value=22 unit=mA
